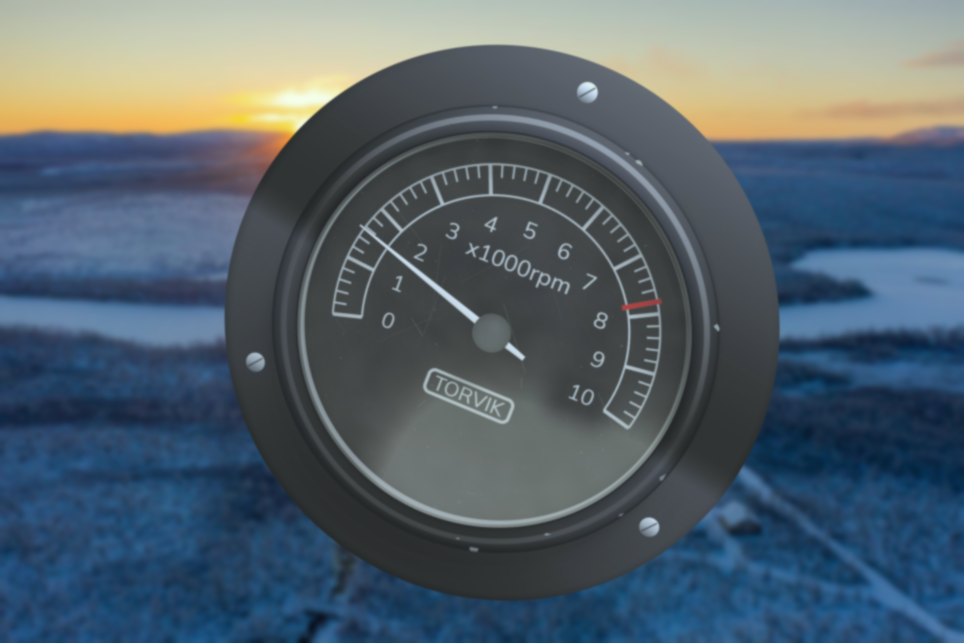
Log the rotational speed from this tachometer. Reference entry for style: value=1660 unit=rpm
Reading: value=1600 unit=rpm
